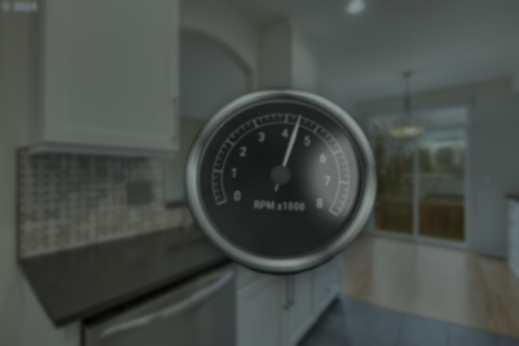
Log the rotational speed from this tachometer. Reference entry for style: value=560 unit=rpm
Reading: value=4400 unit=rpm
